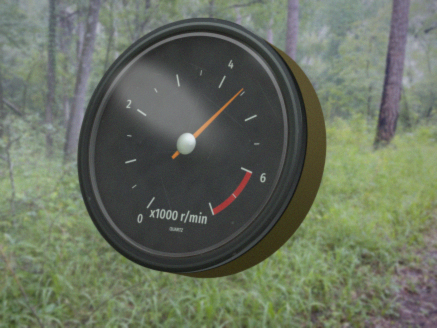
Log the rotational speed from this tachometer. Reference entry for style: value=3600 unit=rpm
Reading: value=4500 unit=rpm
